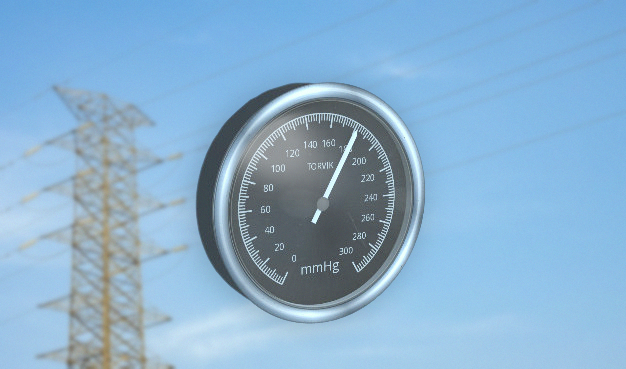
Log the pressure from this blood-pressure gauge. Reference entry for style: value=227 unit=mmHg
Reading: value=180 unit=mmHg
